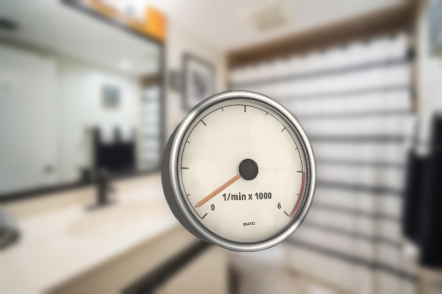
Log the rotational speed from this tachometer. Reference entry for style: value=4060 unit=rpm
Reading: value=250 unit=rpm
